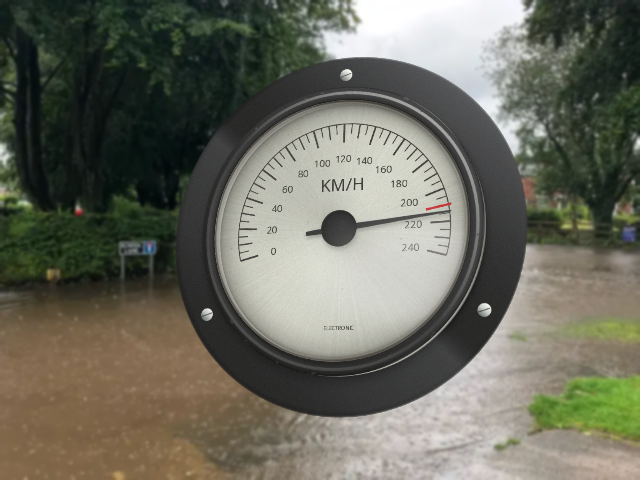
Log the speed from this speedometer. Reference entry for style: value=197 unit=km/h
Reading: value=215 unit=km/h
